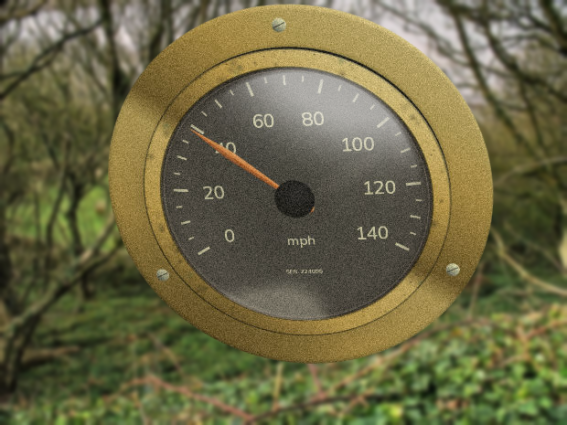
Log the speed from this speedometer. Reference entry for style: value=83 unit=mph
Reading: value=40 unit=mph
